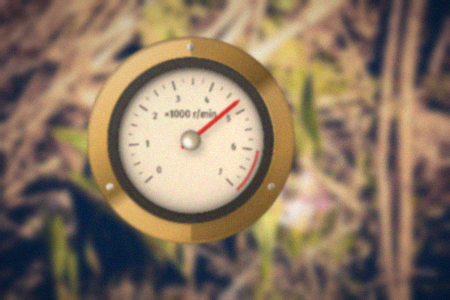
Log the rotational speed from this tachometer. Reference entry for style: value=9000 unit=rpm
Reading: value=4750 unit=rpm
